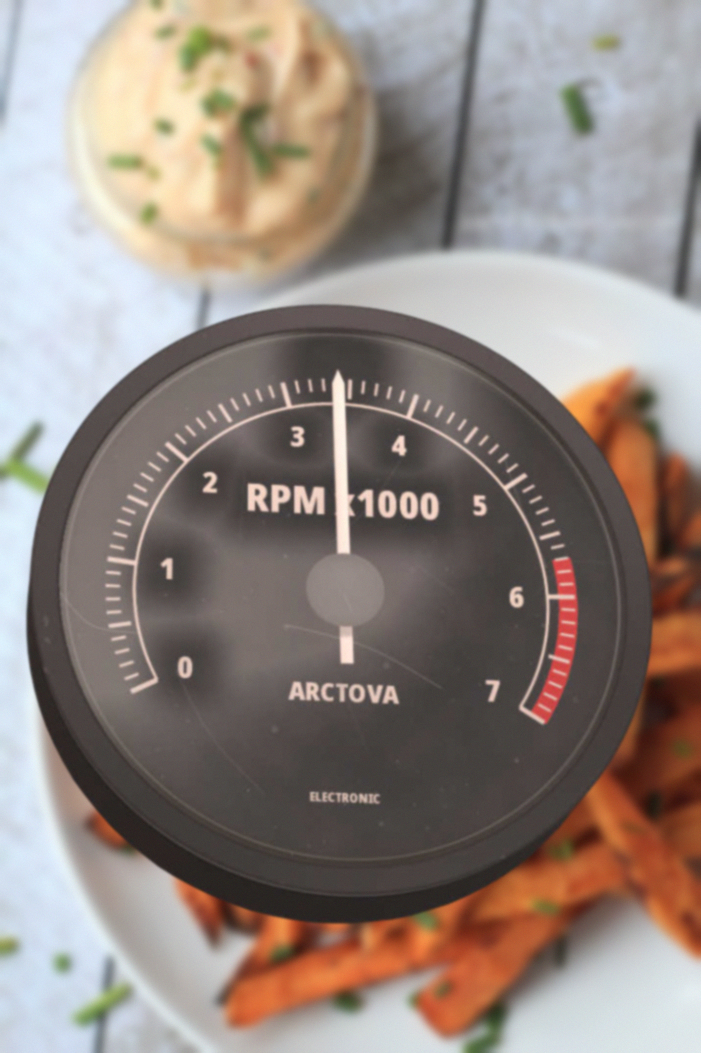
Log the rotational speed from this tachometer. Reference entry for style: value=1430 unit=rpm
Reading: value=3400 unit=rpm
